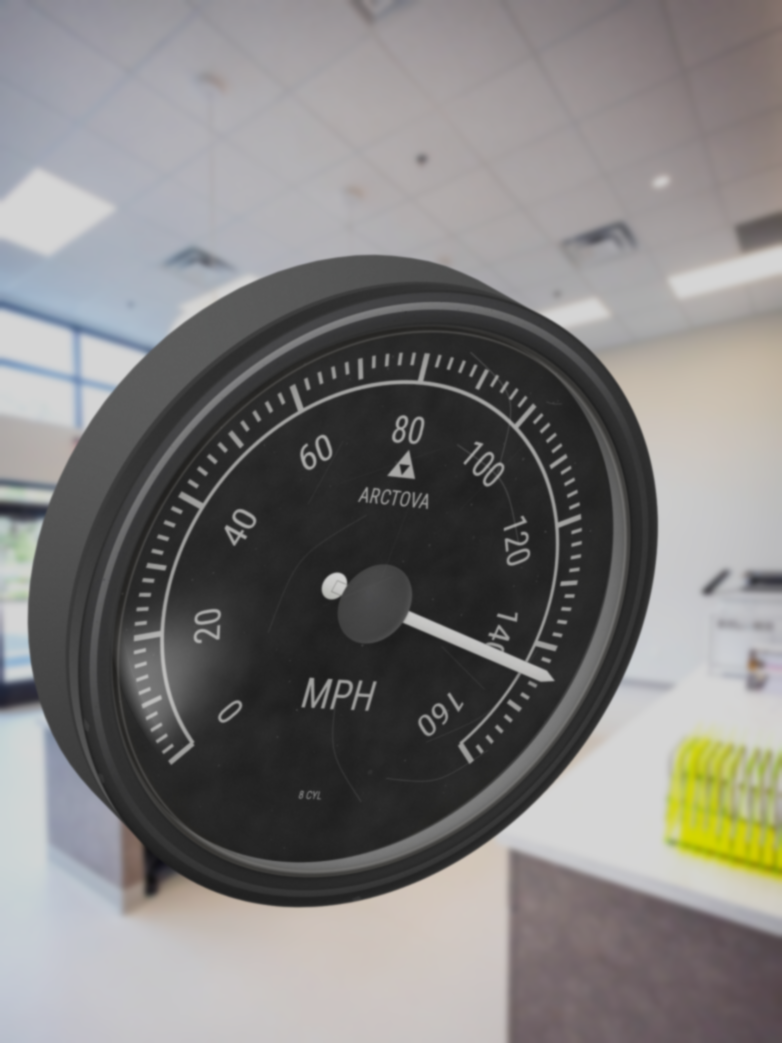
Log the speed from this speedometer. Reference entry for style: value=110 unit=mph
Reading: value=144 unit=mph
